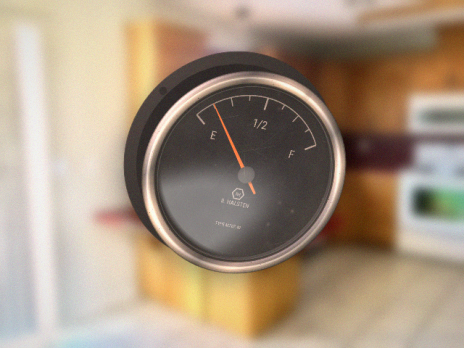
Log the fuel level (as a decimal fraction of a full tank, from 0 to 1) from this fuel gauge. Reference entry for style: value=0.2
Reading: value=0.125
